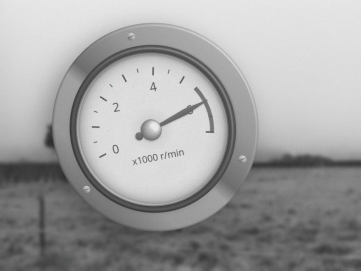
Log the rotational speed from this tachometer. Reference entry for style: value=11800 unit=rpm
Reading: value=6000 unit=rpm
